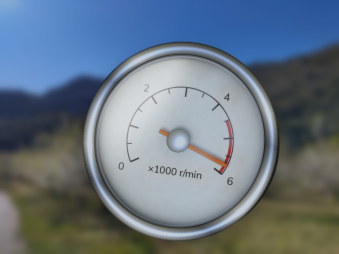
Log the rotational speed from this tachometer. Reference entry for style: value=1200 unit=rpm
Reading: value=5750 unit=rpm
